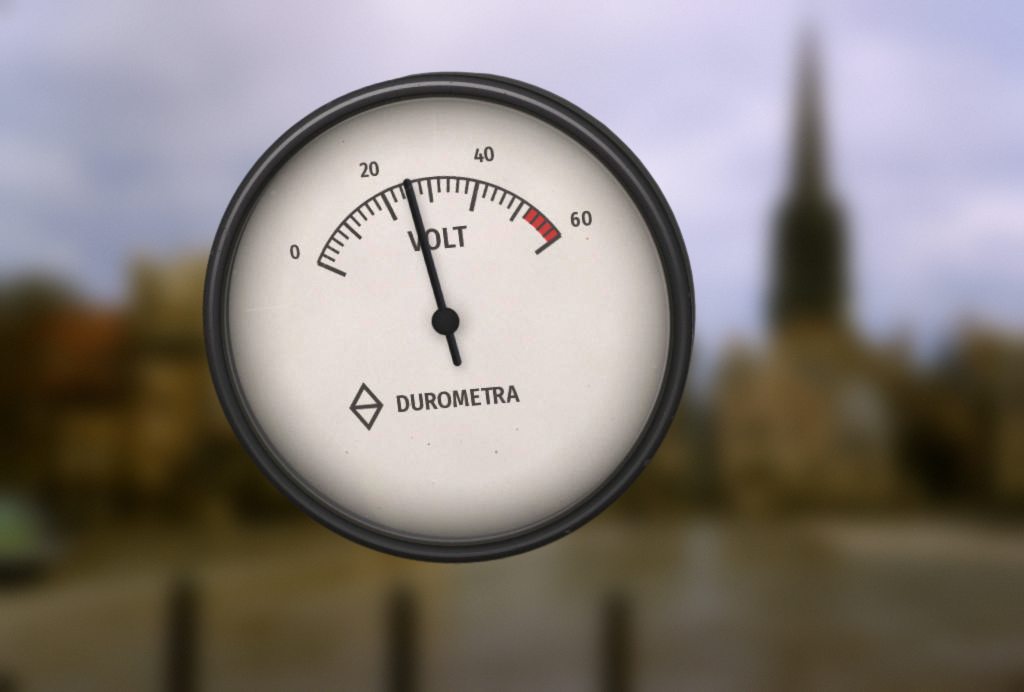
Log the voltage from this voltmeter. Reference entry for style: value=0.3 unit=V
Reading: value=26 unit=V
